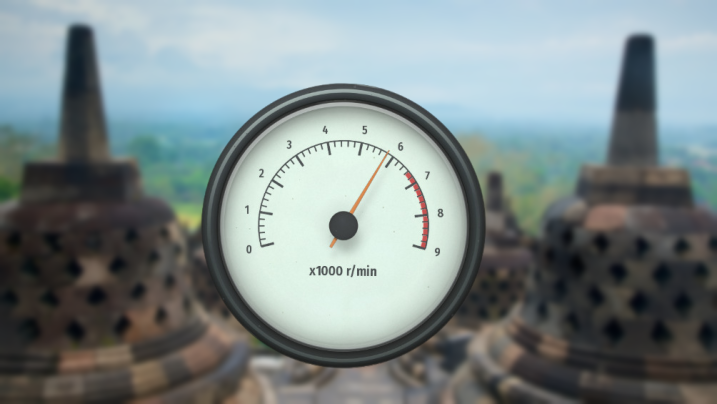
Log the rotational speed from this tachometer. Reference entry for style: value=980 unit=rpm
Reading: value=5800 unit=rpm
